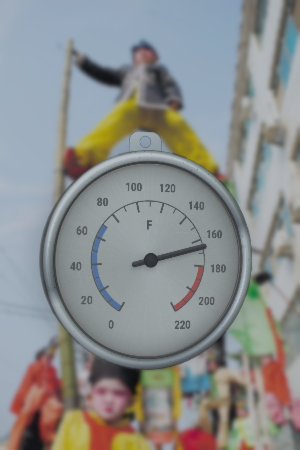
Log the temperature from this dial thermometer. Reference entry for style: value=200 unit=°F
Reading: value=165 unit=°F
